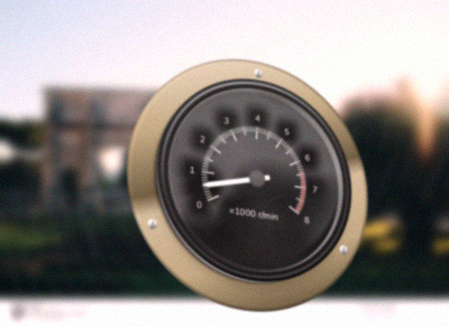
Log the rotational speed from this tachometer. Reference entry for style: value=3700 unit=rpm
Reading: value=500 unit=rpm
